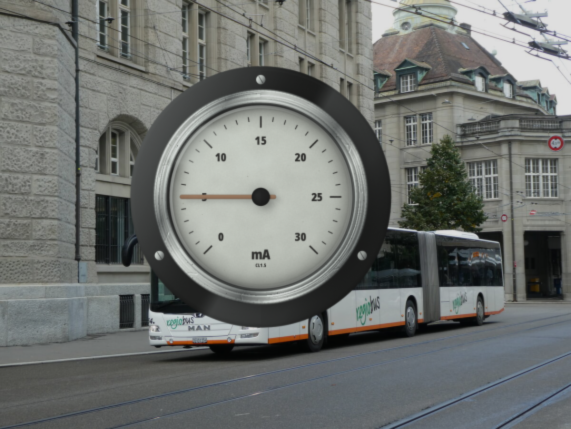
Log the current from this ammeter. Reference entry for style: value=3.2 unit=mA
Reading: value=5 unit=mA
